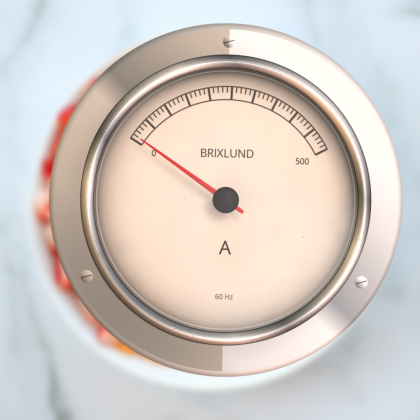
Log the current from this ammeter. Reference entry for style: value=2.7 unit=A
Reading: value=10 unit=A
